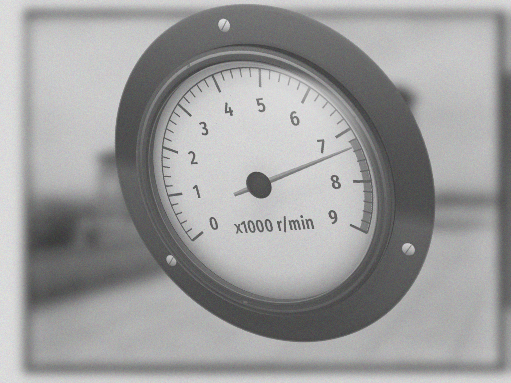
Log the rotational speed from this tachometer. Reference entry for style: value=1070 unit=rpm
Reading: value=7300 unit=rpm
